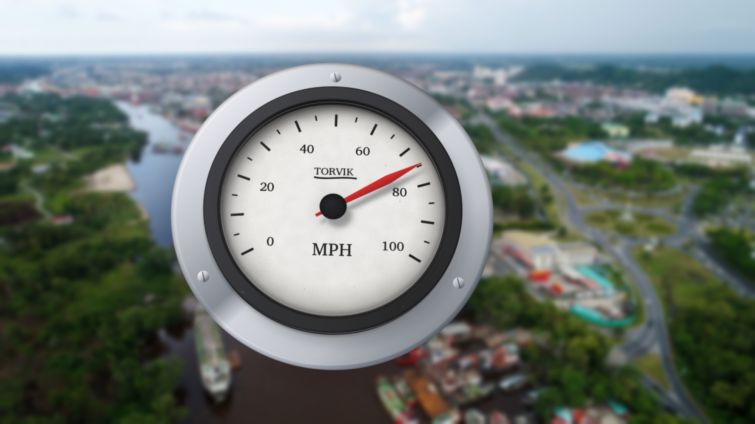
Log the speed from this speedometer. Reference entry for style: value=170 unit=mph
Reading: value=75 unit=mph
